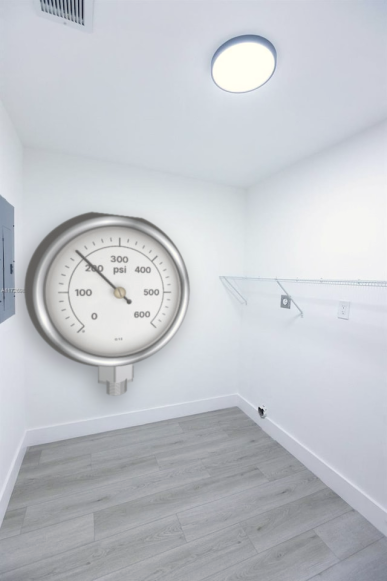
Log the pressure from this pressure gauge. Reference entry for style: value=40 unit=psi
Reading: value=200 unit=psi
